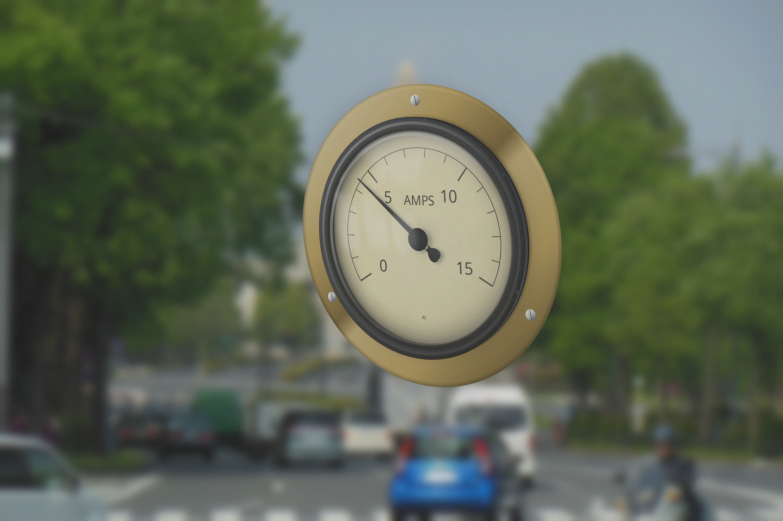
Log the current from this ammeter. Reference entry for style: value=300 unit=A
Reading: value=4.5 unit=A
